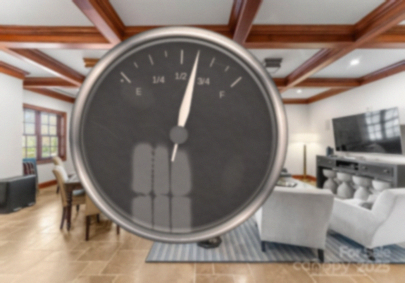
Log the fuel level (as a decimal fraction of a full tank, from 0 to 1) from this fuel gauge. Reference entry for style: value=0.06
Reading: value=0.625
